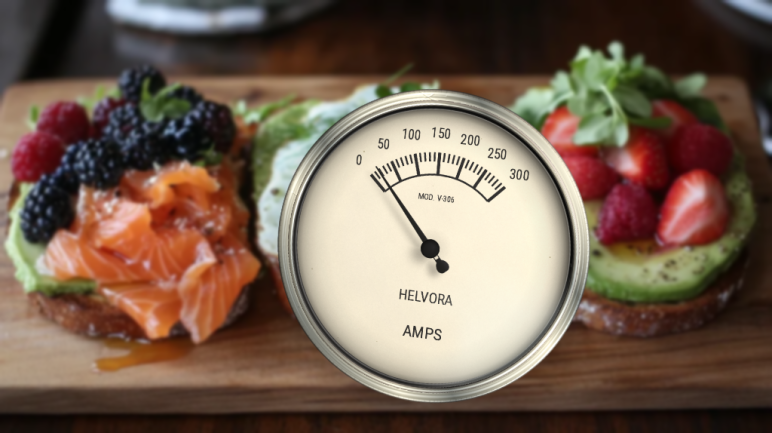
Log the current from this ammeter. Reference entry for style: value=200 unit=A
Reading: value=20 unit=A
